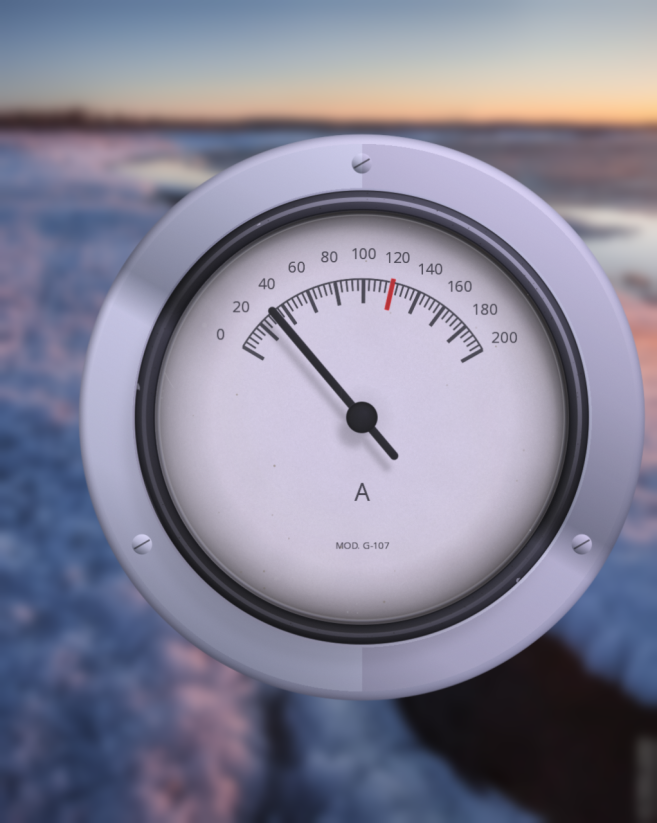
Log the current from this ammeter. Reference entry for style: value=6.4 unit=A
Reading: value=32 unit=A
